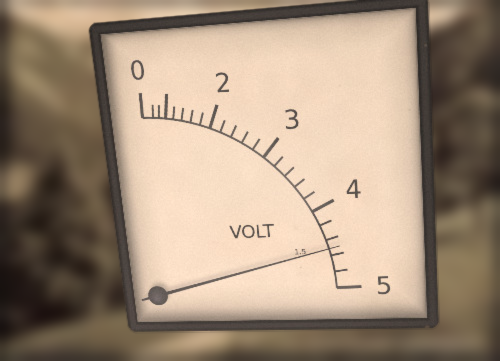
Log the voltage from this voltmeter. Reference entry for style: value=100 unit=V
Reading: value=4.5 unit=V
